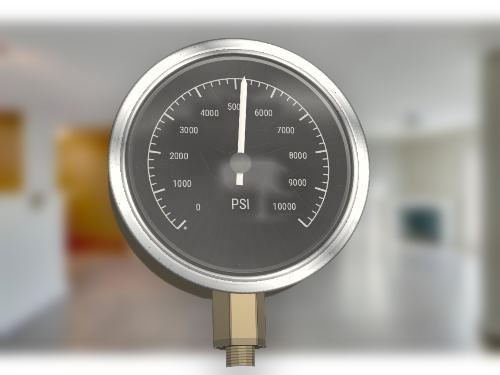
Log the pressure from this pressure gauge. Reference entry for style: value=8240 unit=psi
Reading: value=5200 unit=psi
